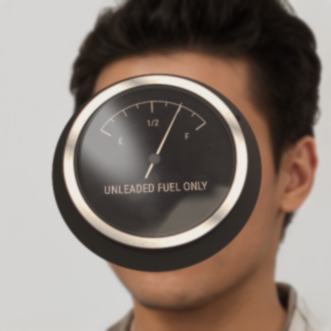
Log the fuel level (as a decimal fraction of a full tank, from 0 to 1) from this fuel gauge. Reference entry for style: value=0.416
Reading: value=0.75
